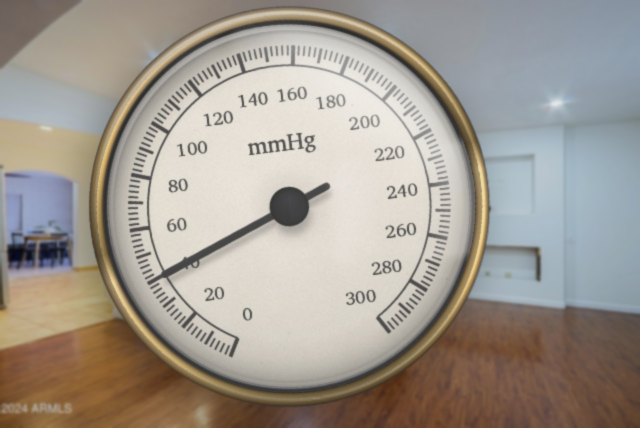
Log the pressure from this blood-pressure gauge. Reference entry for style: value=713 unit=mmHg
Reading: value=40 unit=mmHg
